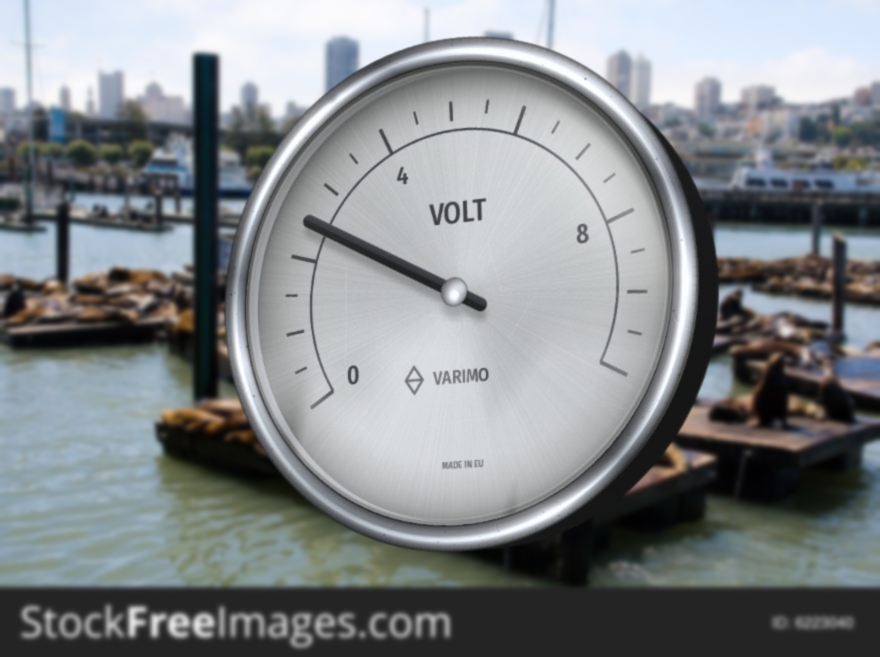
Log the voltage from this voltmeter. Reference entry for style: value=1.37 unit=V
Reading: value=2.5 unit=V
